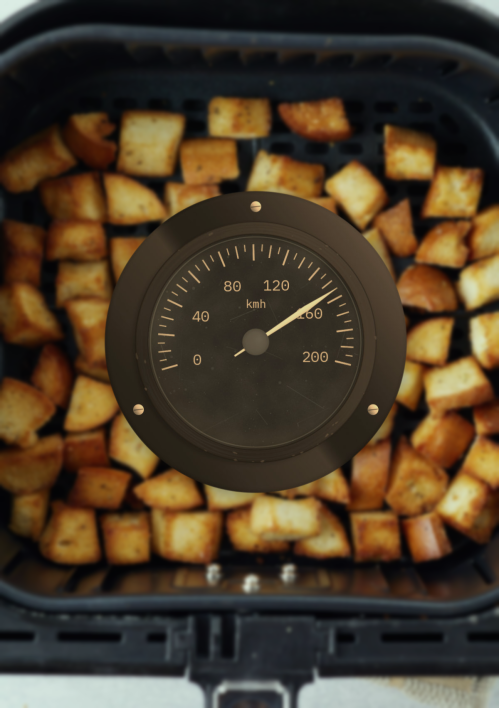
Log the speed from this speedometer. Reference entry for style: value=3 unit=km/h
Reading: value=155 unit=km/h
